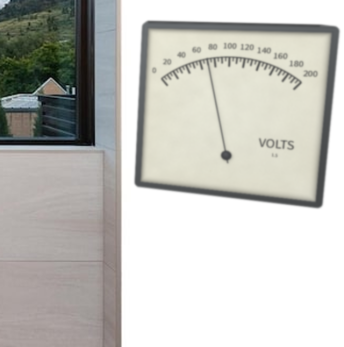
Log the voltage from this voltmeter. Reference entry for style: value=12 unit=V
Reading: value=70 unit=V
